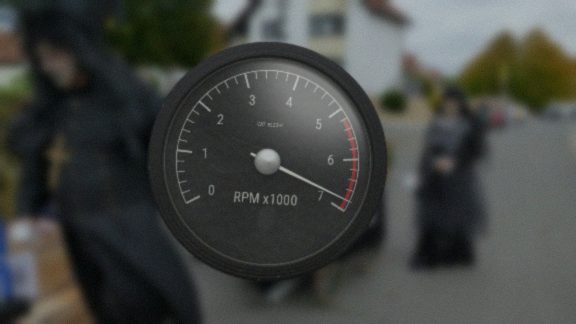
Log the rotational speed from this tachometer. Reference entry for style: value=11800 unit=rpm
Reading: value=6800 unit=rpm
